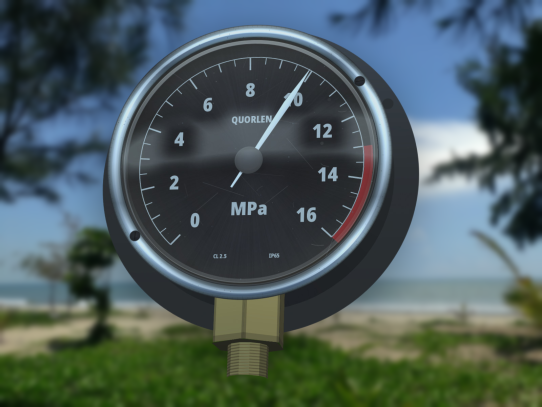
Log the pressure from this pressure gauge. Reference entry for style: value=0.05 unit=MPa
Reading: value=10 unit=MPa
